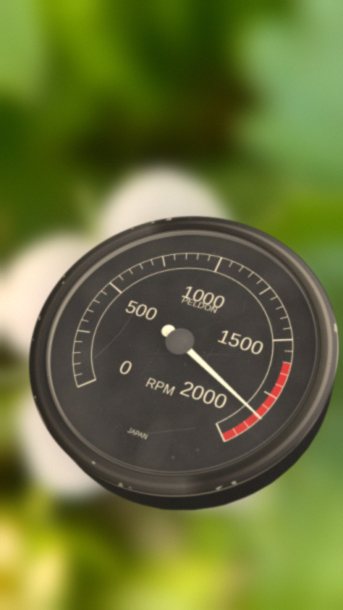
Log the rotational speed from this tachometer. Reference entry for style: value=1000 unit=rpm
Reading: value=1850 unit=rpm
